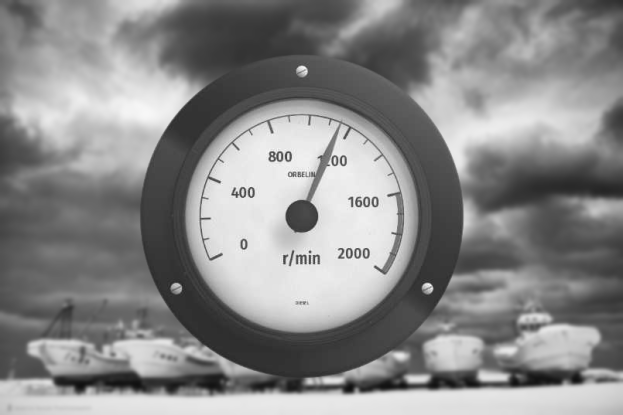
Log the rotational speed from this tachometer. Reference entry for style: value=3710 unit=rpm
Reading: value=1150 unit=rpm
